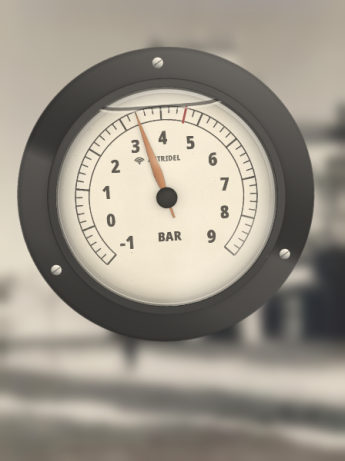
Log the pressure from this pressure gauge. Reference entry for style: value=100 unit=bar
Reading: value=3.4 unit=bar
